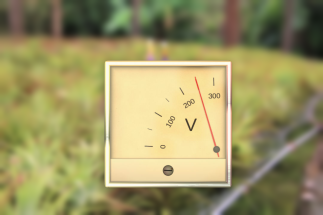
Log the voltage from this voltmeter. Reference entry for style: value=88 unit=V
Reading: value=250 unit=V
